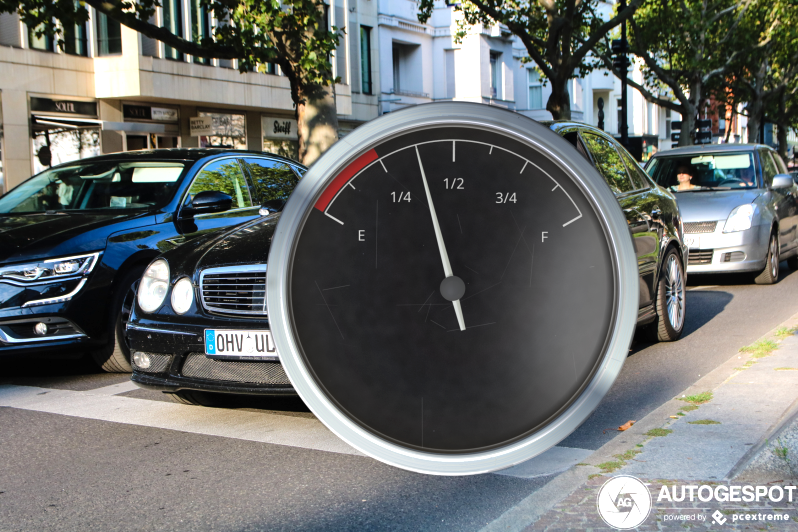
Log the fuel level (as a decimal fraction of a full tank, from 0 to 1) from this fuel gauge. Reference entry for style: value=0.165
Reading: value=0.375
